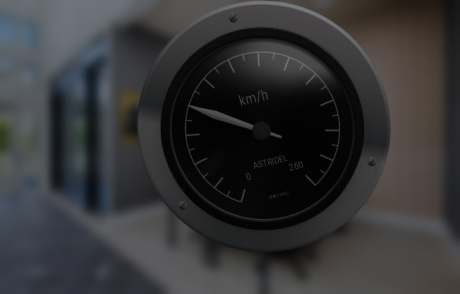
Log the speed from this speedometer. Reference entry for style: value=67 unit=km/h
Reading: value=80 unit=km/h
